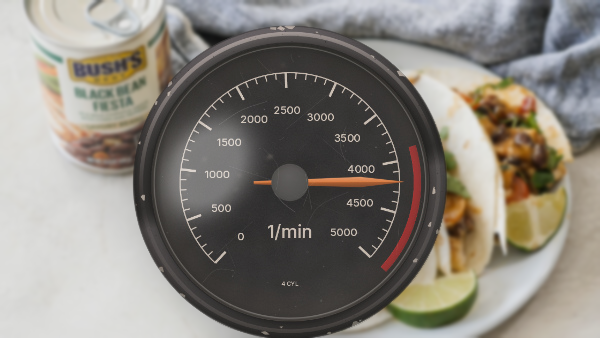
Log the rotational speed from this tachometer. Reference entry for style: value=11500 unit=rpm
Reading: value=4200 unit=rpm
